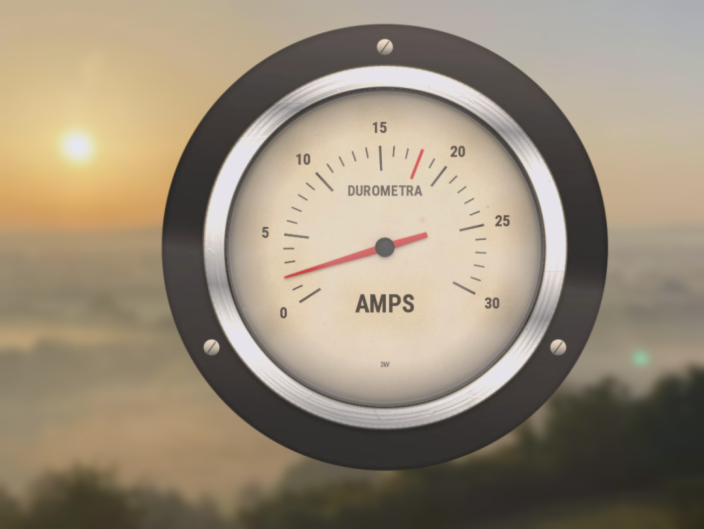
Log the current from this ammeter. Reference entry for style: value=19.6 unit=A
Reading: value=2 unit=A
